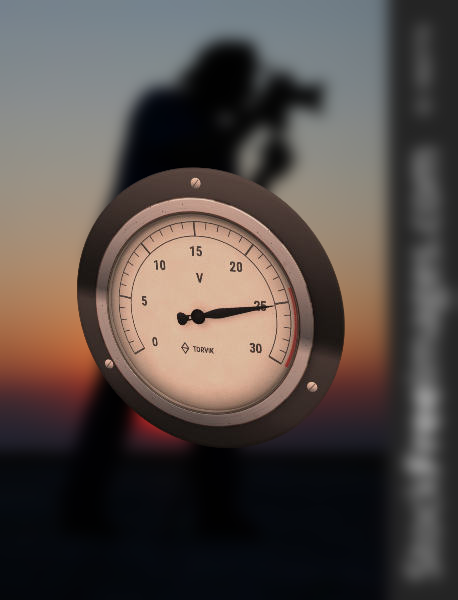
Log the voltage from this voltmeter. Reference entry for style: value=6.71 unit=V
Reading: value=25 unit=V
